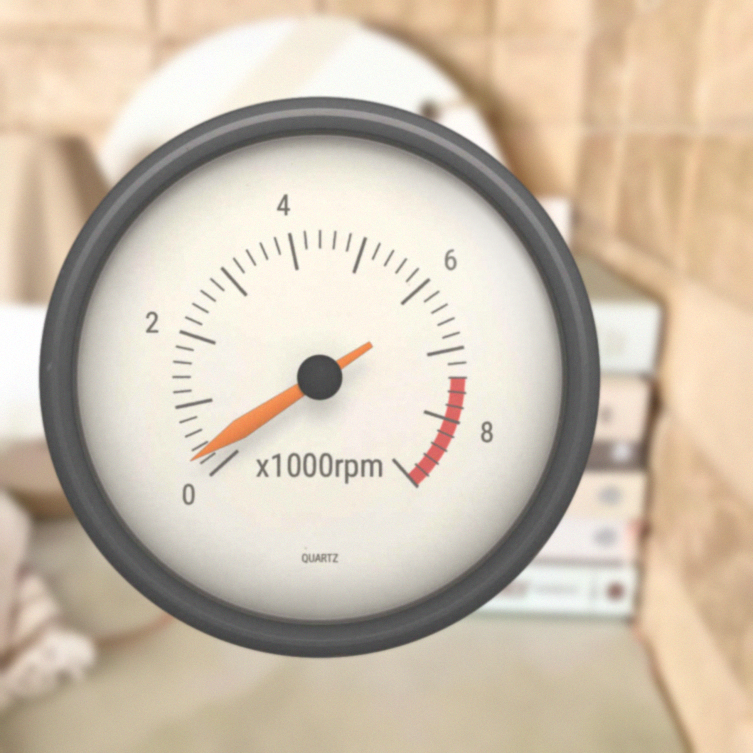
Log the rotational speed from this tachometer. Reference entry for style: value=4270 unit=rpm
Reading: value=300 unit=rpm
